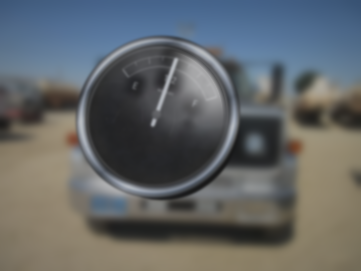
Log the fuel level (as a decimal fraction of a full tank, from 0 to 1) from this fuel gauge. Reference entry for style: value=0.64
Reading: value=0.5
